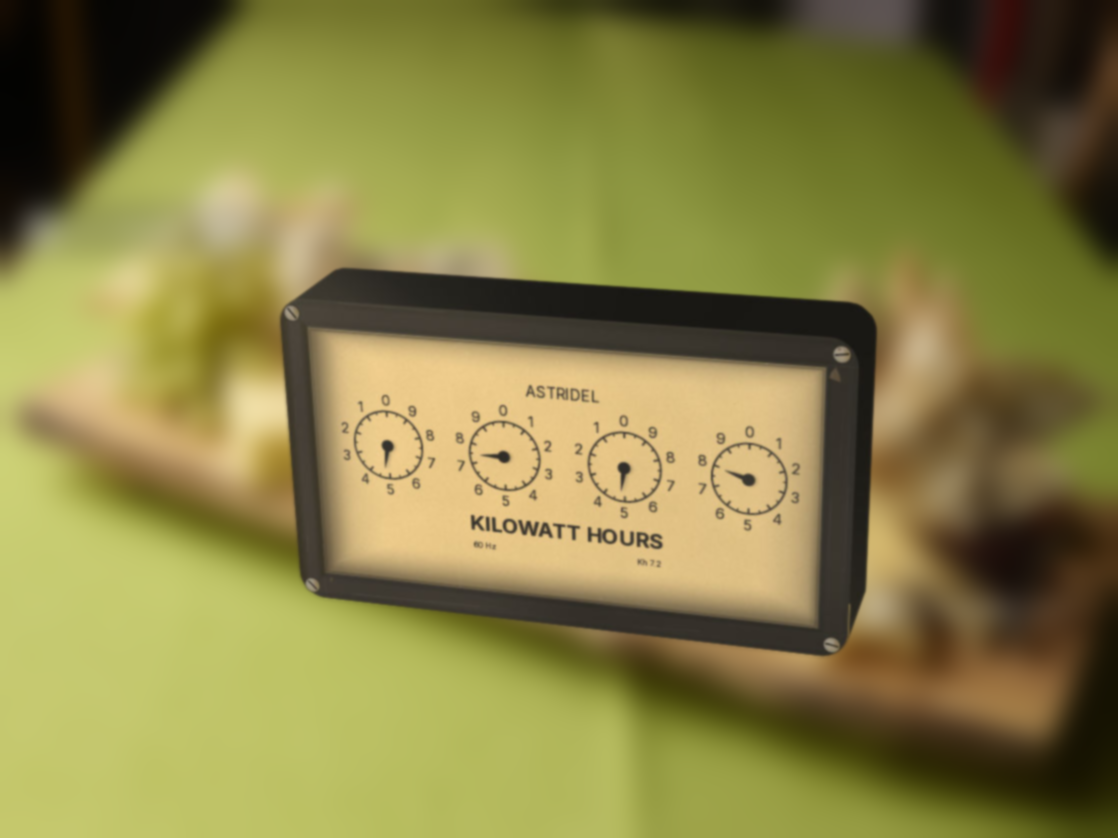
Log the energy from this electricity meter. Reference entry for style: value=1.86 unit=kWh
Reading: value=4748 unit=kWh
